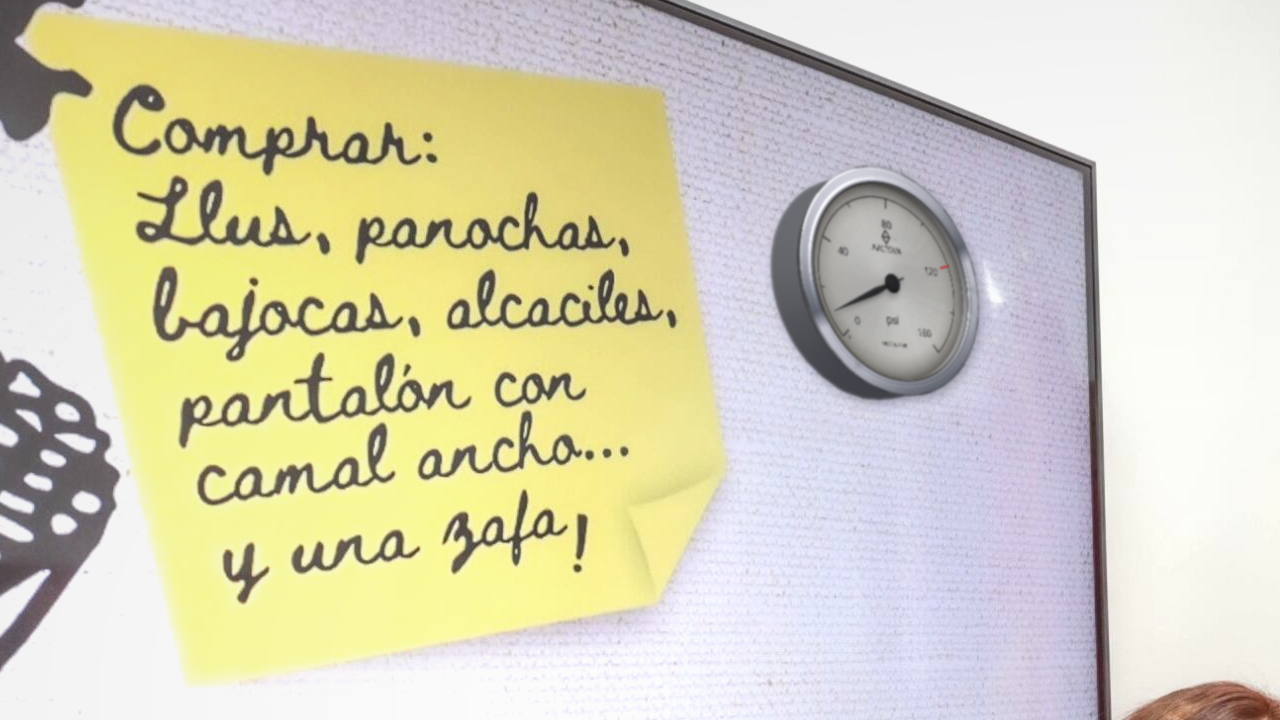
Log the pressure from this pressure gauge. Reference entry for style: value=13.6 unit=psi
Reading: value=10 unit=psi
